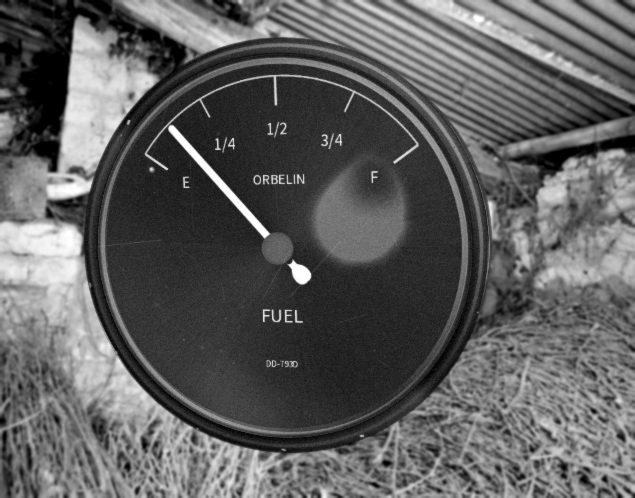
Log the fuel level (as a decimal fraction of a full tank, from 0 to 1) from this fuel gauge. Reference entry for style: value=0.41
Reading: value=0.125
